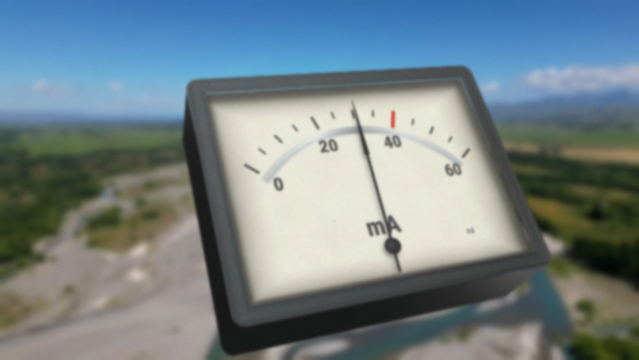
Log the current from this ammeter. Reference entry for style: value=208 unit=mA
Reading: value=30 unit=mA
